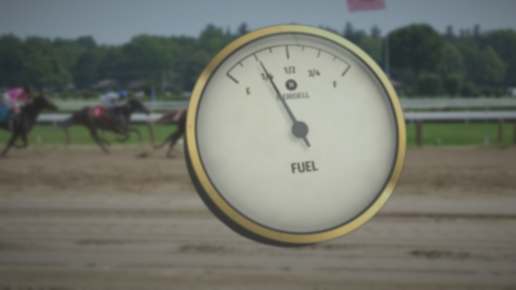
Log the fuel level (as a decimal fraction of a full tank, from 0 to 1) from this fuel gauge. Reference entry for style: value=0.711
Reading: value=0.25
